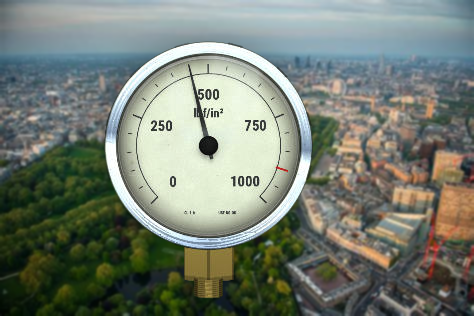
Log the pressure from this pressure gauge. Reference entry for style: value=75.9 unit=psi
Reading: value=450 unit=psi
